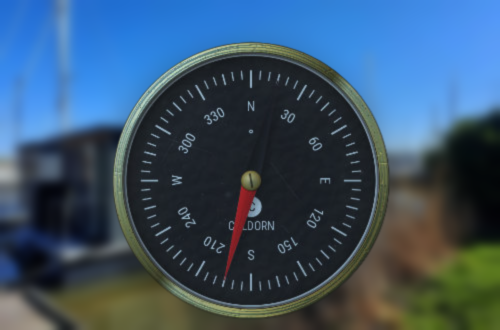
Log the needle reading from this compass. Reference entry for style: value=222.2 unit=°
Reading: value=195 unit=°
